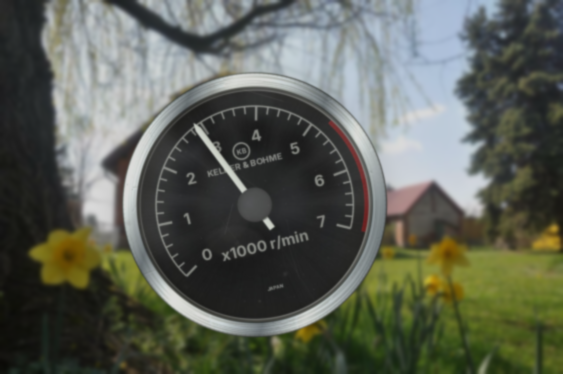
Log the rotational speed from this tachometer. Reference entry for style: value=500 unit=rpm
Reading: value=2900 unit=rpm
